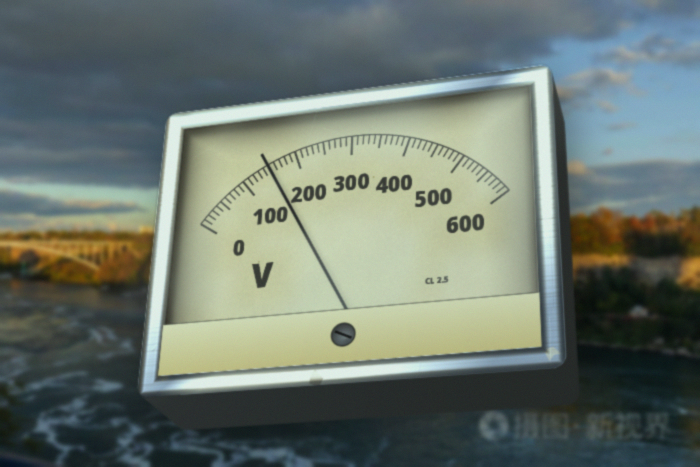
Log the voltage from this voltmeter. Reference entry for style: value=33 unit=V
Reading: value=150 unit=V
